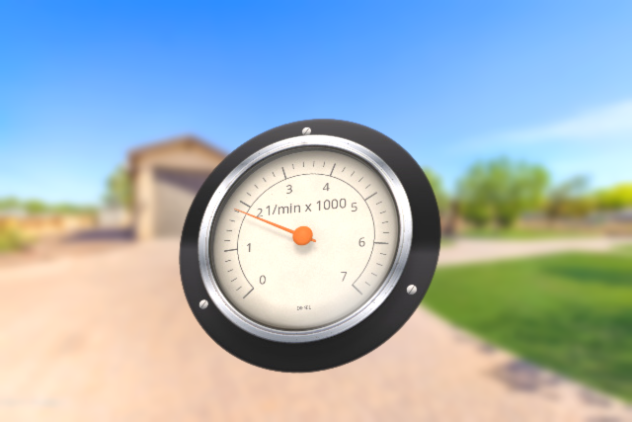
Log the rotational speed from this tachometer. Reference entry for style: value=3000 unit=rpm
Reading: value=1800 unit=rpm
